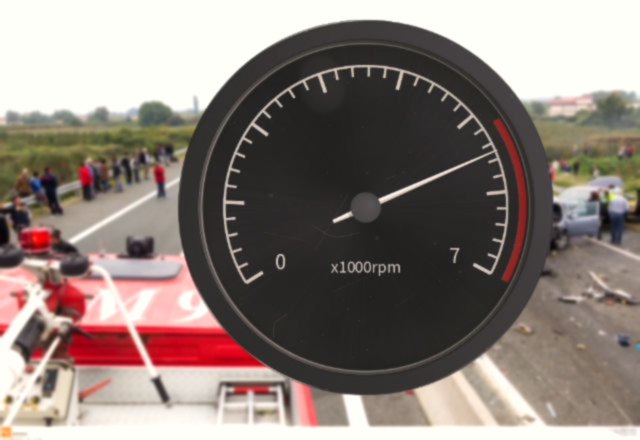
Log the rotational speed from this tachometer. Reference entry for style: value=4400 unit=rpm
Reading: value=5500 unit=rpm
